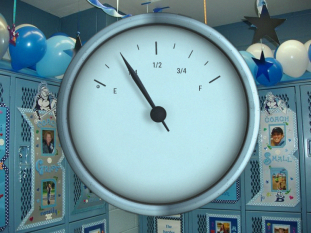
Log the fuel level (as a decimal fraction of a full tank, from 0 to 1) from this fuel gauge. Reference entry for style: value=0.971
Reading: value=0.25
